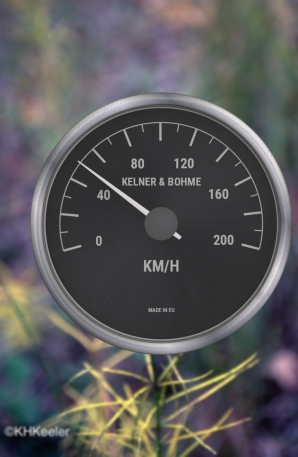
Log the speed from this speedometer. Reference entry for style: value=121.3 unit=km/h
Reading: value=50 unit=km/h
